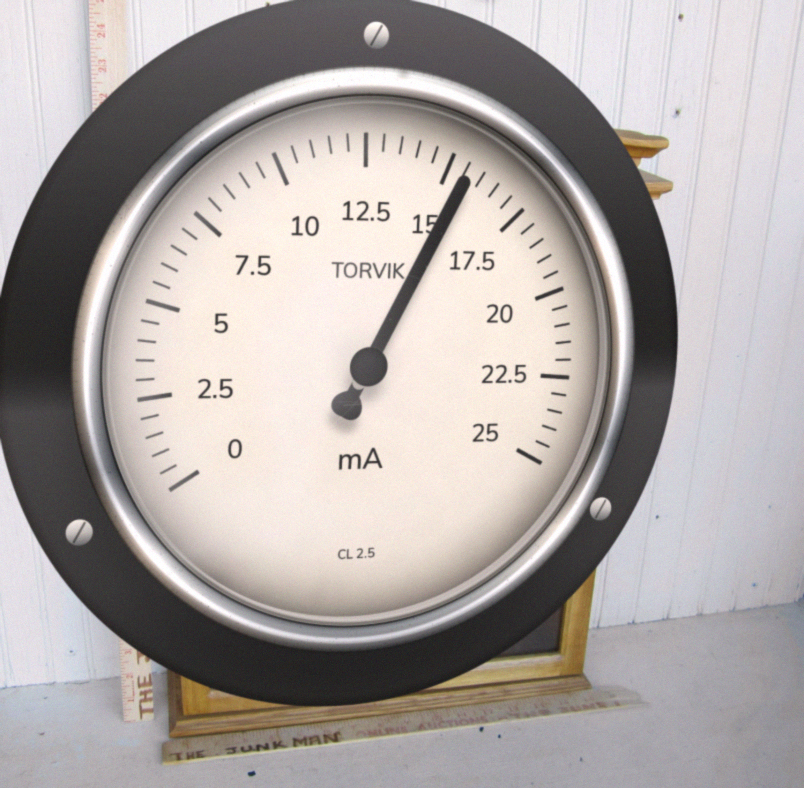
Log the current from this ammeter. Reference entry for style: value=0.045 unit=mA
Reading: value=15.5 unit=mA
